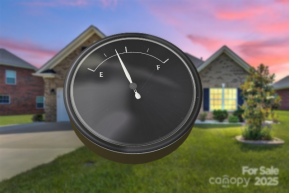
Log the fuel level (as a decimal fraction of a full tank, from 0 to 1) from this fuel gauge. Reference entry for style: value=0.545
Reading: value=0.375
